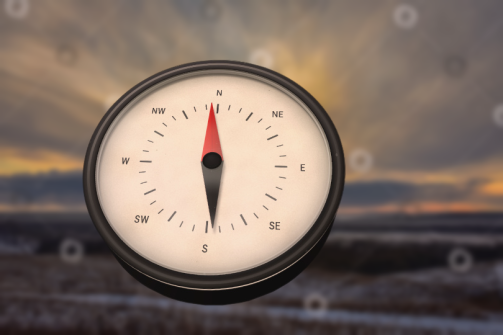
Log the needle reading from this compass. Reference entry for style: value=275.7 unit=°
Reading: value=355 unit=°
